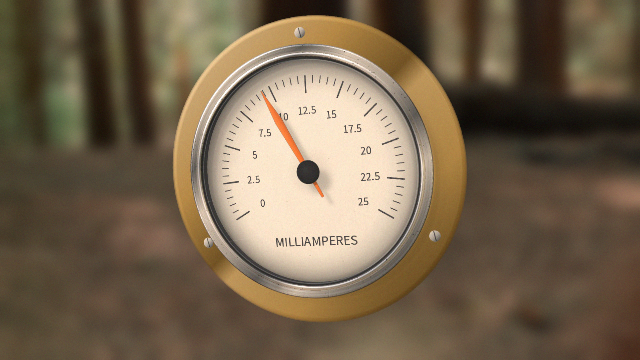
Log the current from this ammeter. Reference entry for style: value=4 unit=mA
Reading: value=9.5 unit=mA
